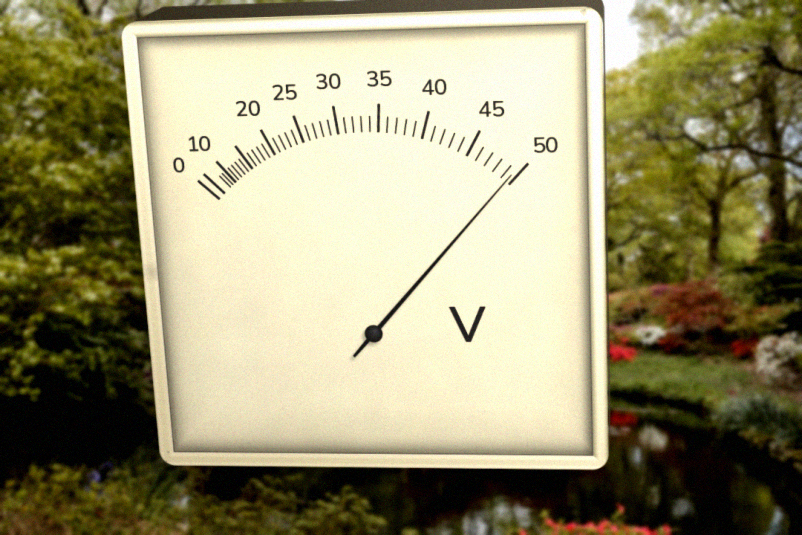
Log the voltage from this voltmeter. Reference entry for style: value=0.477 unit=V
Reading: value=49.5 unit=V
